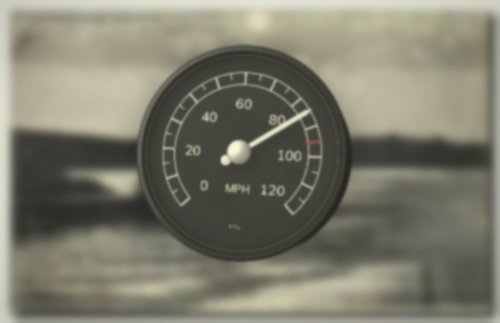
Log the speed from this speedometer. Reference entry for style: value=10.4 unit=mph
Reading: value=85 unit=mph
